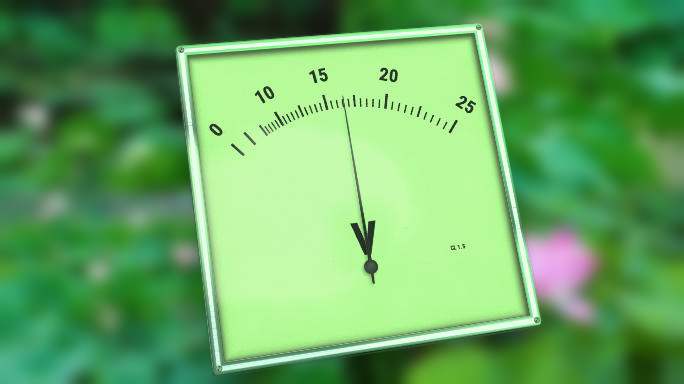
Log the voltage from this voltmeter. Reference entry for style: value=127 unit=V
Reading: value=16.5 unit=V
